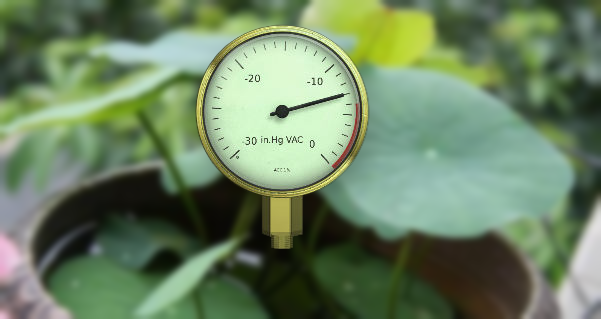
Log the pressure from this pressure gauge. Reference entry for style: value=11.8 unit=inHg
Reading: value=-7 unit=inHg
